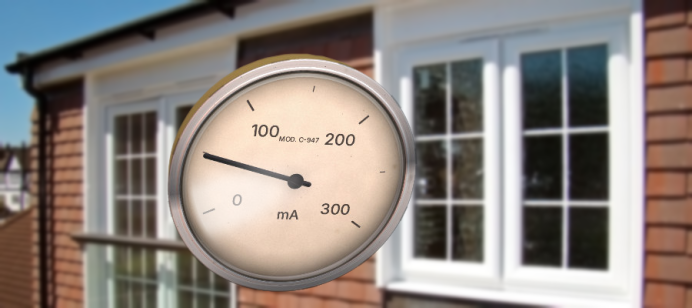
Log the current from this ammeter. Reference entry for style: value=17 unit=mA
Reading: value=50 unit=mA
